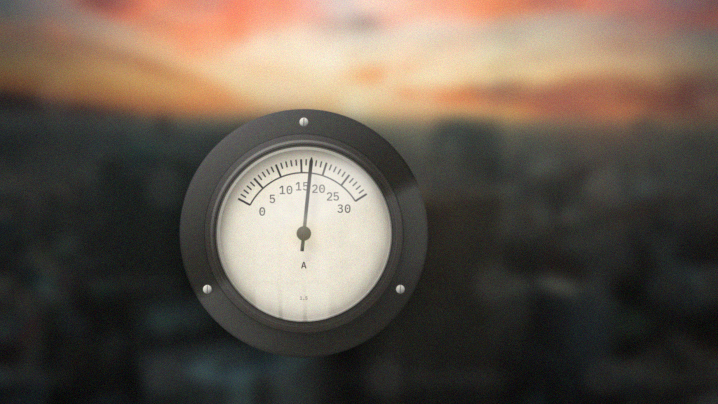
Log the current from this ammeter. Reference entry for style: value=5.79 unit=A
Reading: value=17 unit=A
